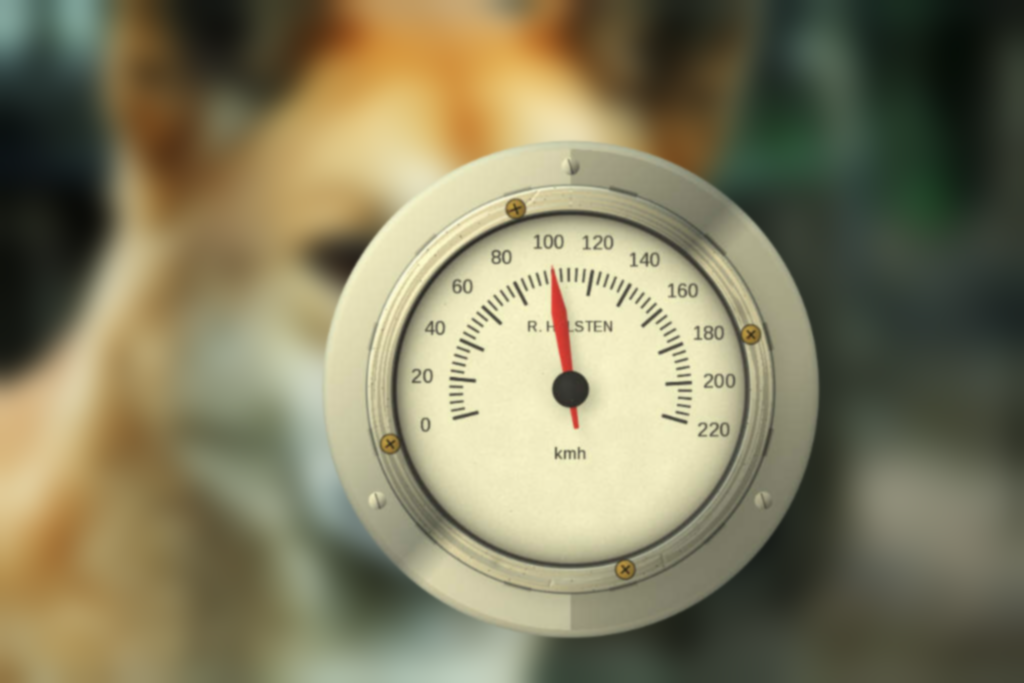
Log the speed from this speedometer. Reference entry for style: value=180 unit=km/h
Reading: value=100 unit=km/h
